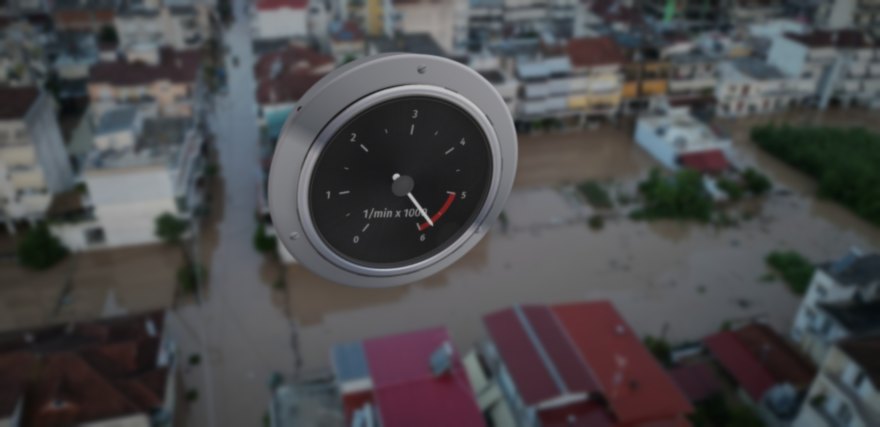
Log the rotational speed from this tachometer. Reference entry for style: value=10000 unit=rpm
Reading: value=5750 unit=rpm
